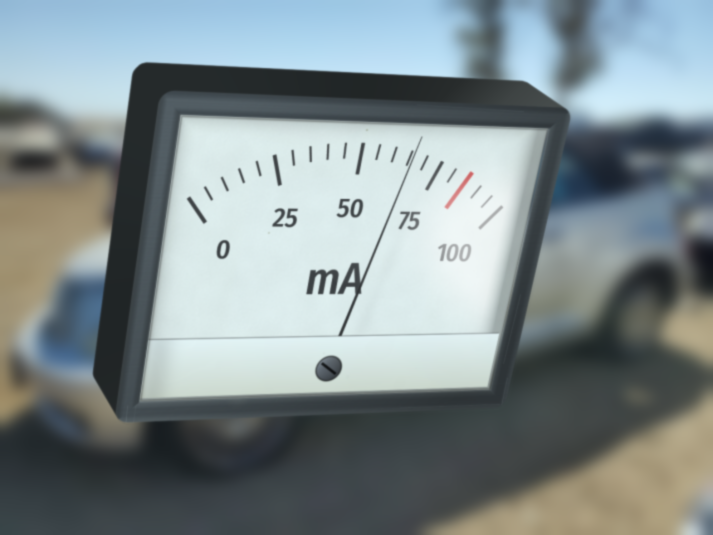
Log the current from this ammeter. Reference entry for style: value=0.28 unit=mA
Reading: value=65 unit=mA
